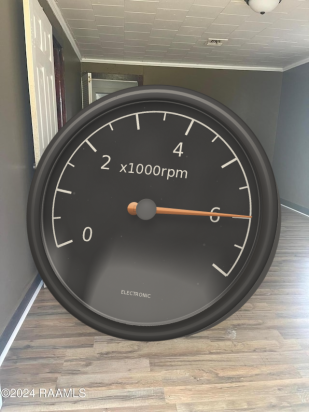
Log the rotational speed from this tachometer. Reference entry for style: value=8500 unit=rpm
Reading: value=6000 unit=rpm
